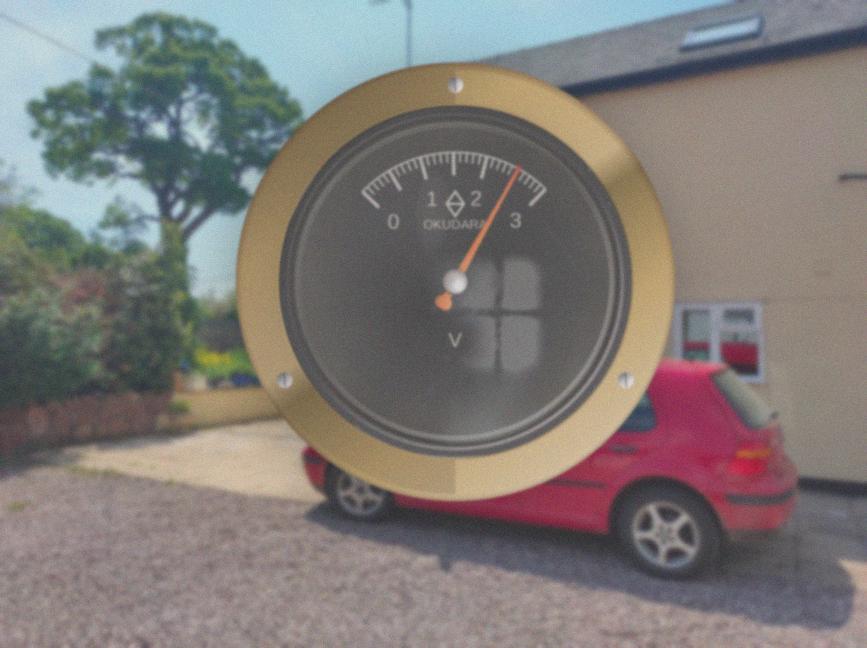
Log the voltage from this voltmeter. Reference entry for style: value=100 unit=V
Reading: value=2.5 unit=V
